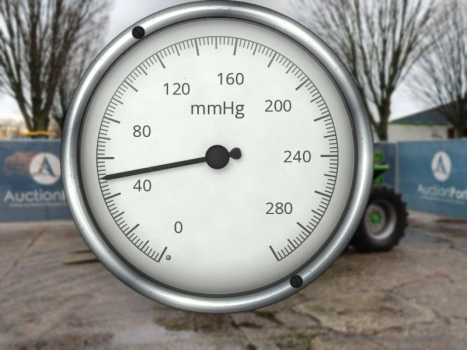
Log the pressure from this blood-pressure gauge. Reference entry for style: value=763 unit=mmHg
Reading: value=50 unit=mmHg
